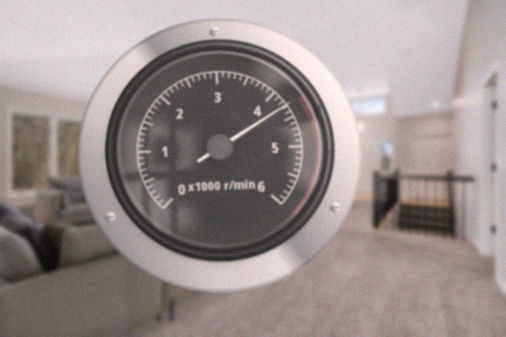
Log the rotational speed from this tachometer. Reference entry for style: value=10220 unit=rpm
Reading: value=4300 unit=rpm
